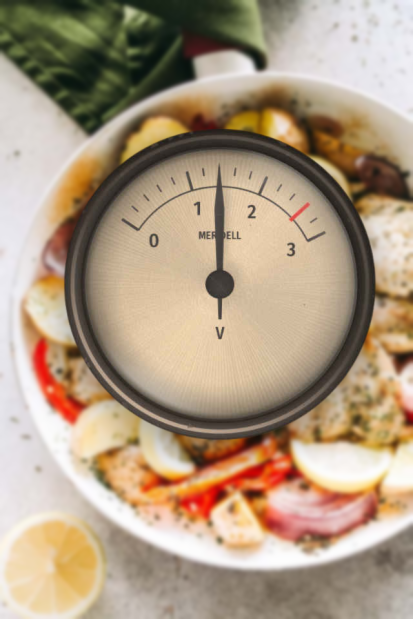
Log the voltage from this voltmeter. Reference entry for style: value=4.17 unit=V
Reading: value=1.4 unit=V
